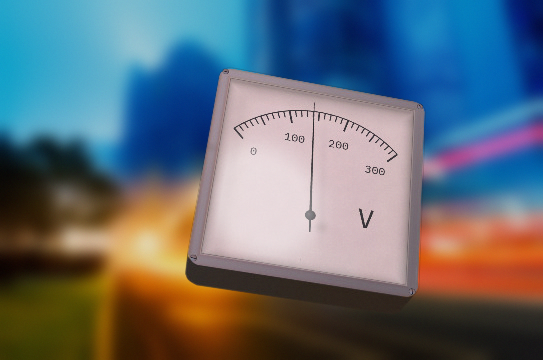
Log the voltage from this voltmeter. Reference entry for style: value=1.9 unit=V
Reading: value=140 unit=V
